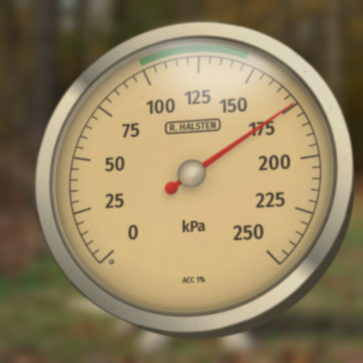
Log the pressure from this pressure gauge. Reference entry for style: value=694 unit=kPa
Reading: value=175 unit=kPa
